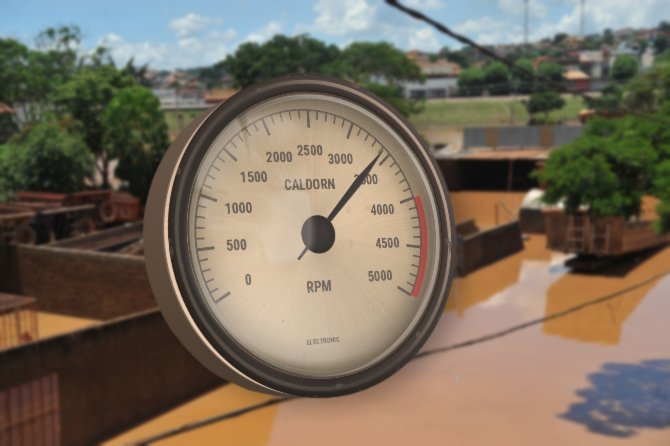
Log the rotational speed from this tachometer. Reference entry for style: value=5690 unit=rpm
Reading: value=3400 unit=rpm
